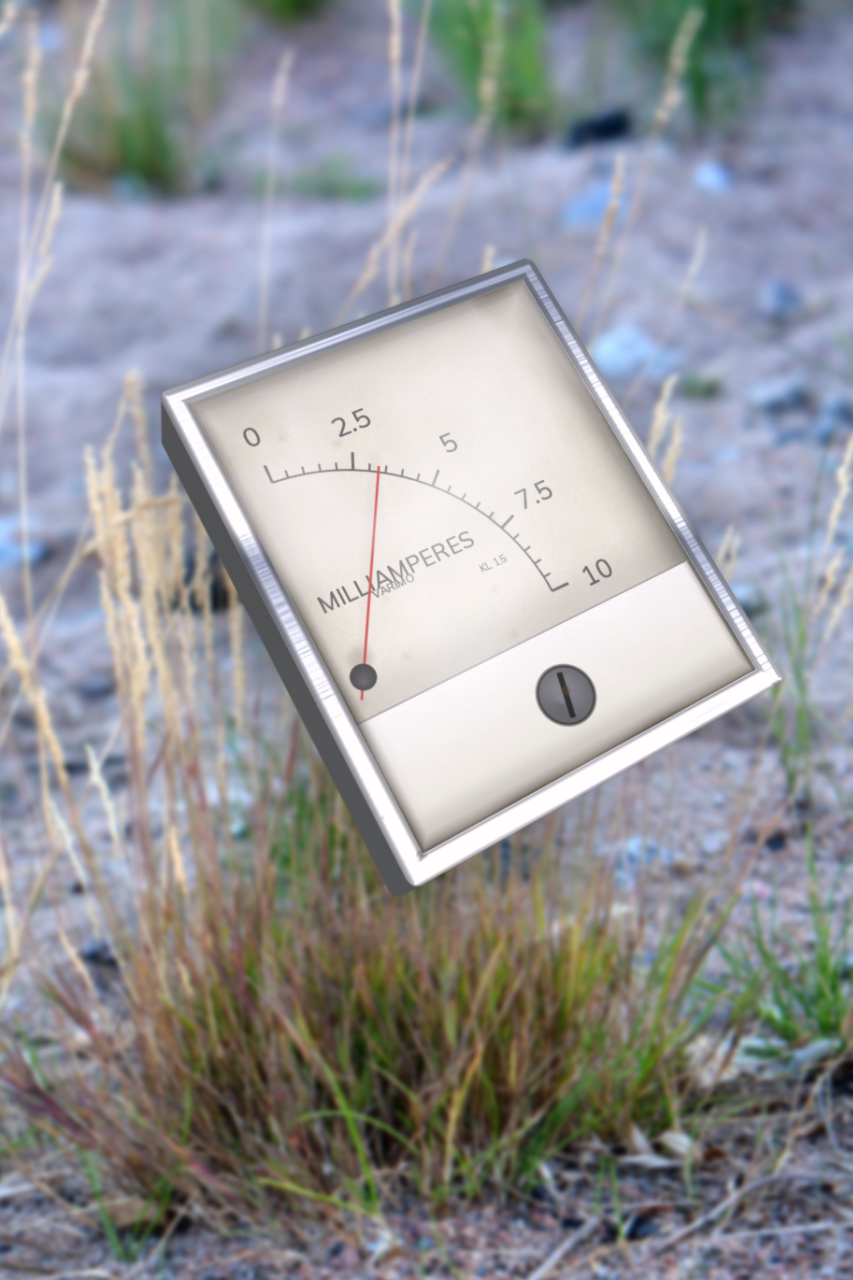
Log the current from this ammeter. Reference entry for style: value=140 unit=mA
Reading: value=3.25 unit=mA
